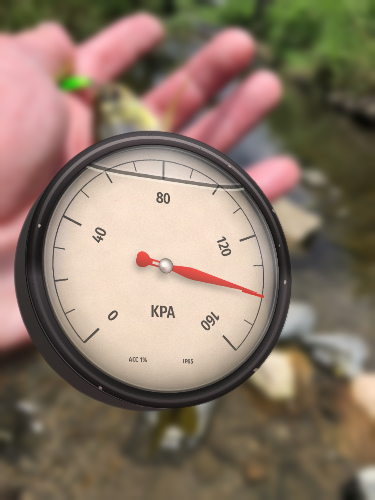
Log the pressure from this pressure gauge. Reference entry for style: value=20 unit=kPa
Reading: value=140 unit=kPa
